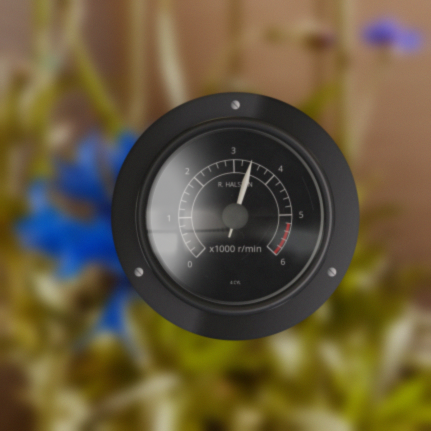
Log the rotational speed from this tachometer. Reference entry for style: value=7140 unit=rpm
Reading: value=3400 unit=rpm
